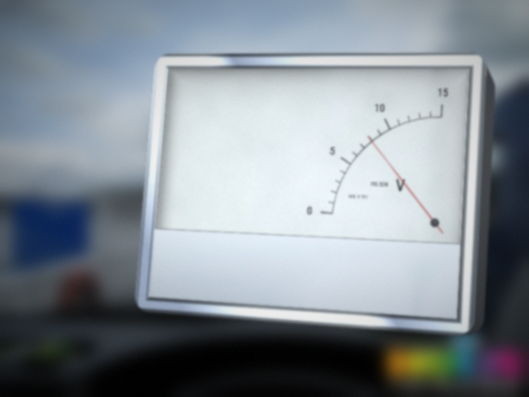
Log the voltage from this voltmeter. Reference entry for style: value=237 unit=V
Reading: value=8 unit=V
